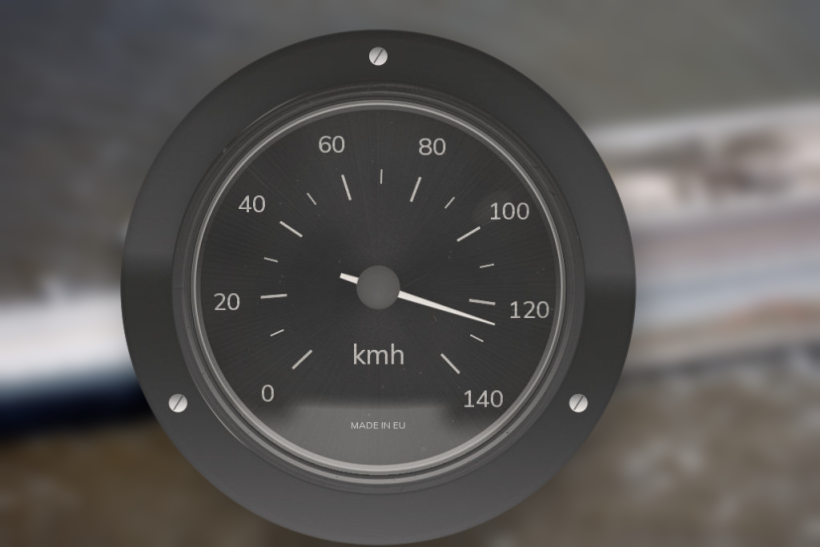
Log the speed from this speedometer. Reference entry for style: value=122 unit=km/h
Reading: value=125 unit=km/h
